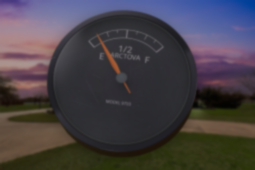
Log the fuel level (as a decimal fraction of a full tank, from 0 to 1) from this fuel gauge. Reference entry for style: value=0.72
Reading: value=0.125
